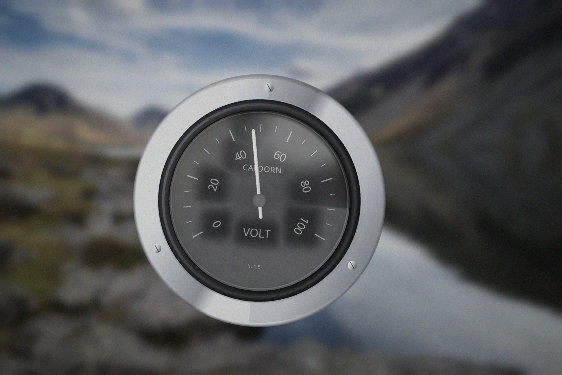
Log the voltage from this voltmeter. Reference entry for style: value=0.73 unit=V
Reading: value=47.5 unit=V
